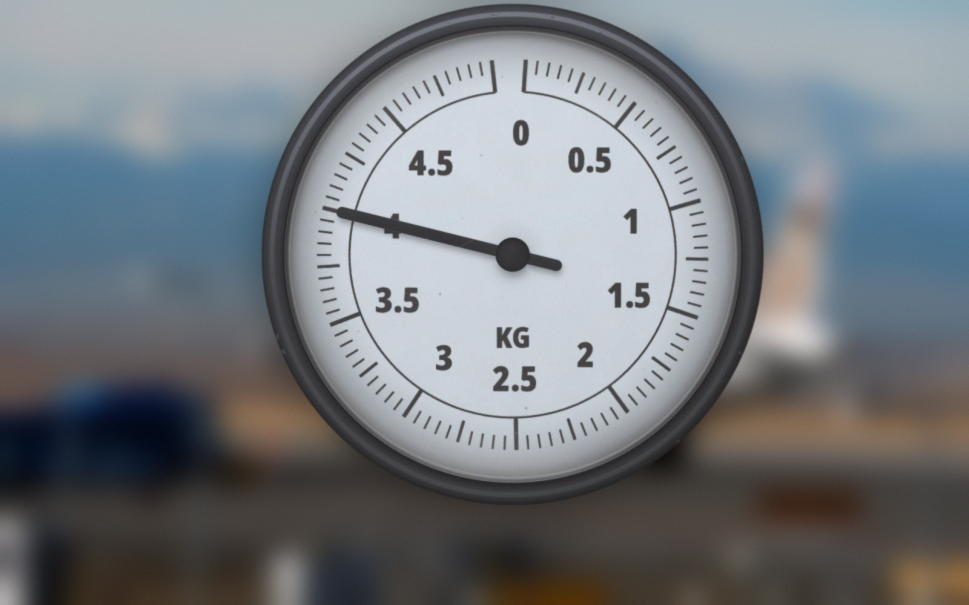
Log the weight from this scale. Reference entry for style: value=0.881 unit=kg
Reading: value=4 unit=kg
